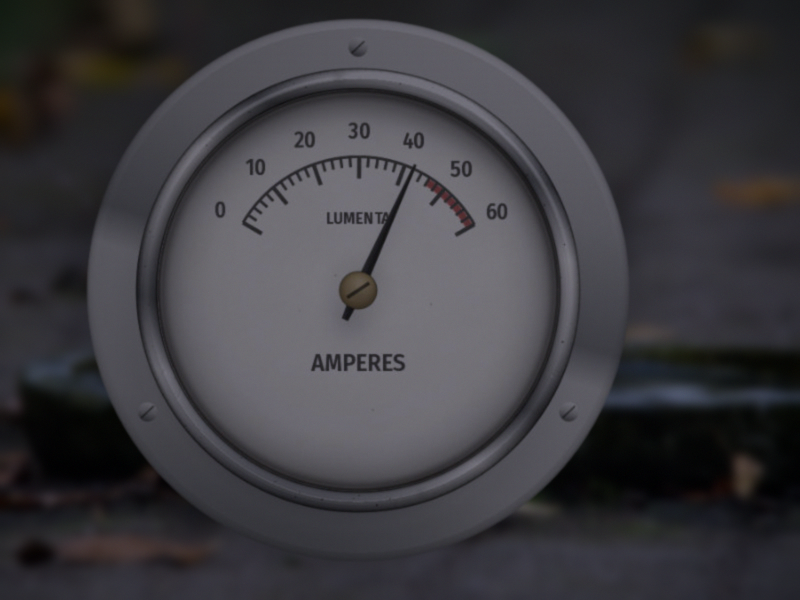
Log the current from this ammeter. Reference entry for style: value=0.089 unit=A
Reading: value=42 unit=A
